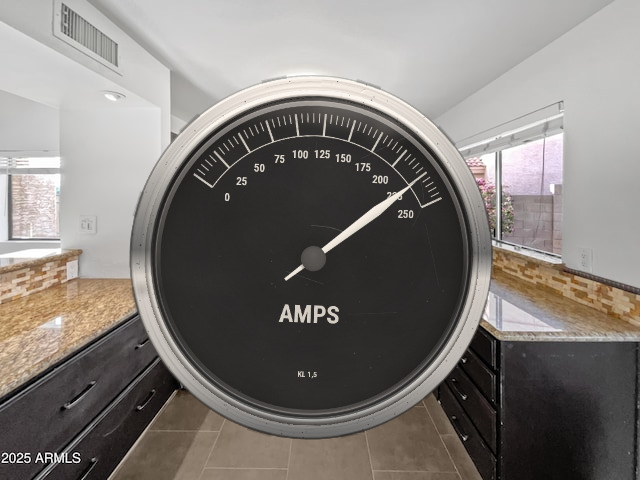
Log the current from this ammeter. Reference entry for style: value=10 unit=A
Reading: value=225 unit=A
